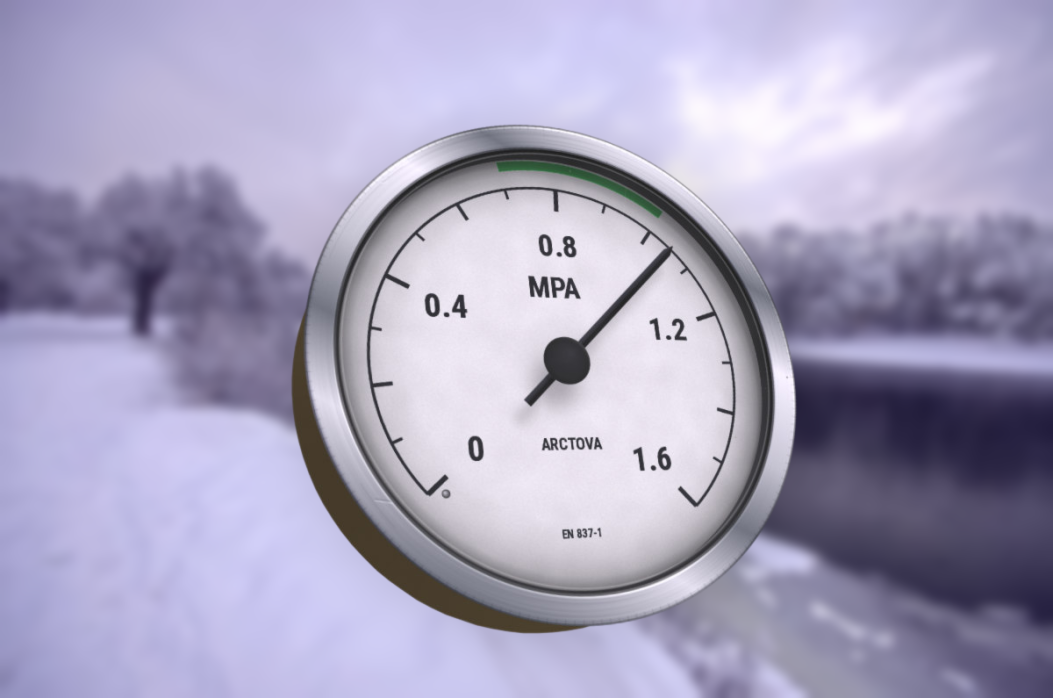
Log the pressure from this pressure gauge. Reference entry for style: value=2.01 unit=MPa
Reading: value=1.05 unit=MPa
